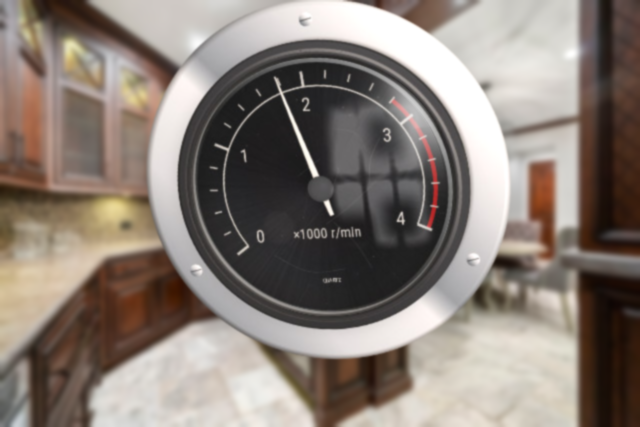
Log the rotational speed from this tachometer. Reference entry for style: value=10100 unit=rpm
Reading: value=1800 unit=rpm
